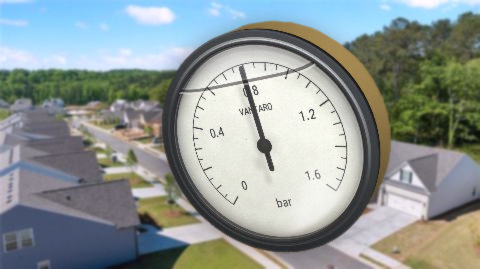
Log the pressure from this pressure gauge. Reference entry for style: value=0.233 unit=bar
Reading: value=0.8 unit=bar
